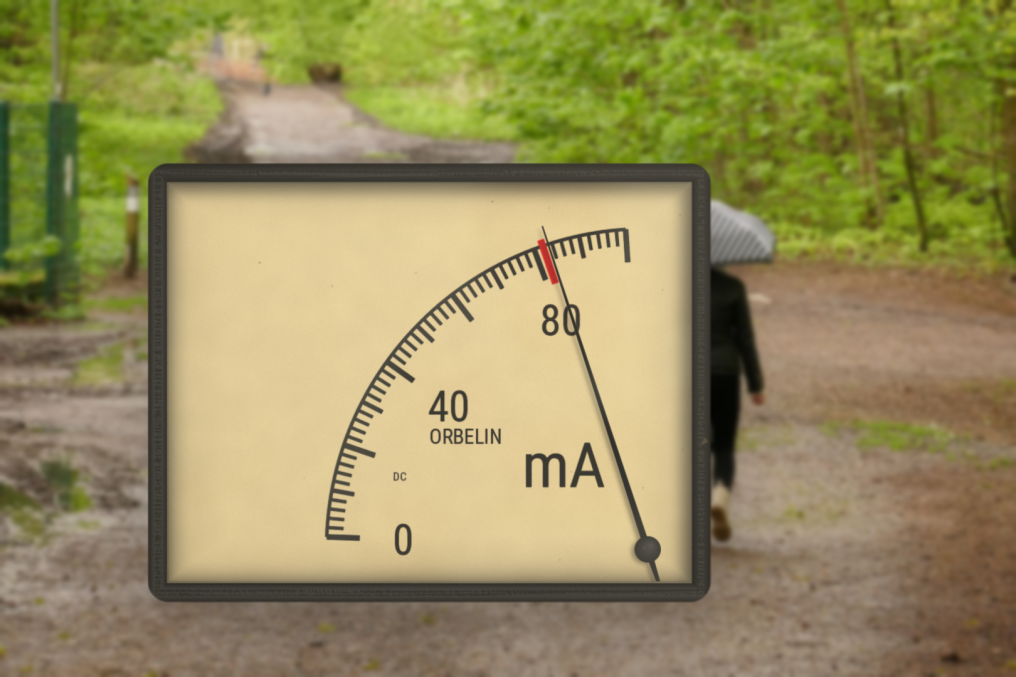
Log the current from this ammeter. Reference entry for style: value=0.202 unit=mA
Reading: value=83 unit=mA
